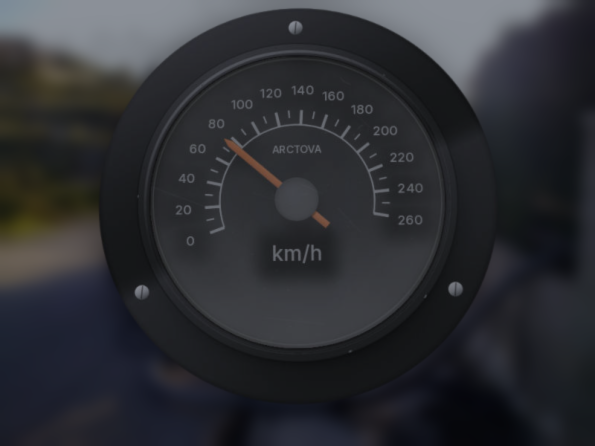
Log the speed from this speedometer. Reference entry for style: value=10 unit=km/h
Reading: value=75 unit=km/h
